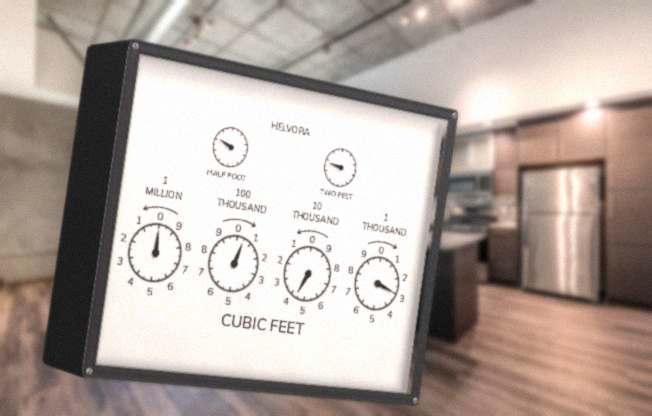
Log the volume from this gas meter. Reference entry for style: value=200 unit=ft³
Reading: value=4300 unit=ft³
